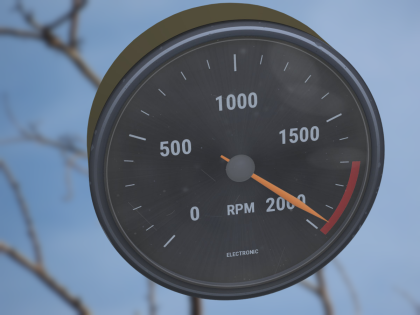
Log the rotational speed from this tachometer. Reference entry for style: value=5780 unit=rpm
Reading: value=1950 unit=rpm
